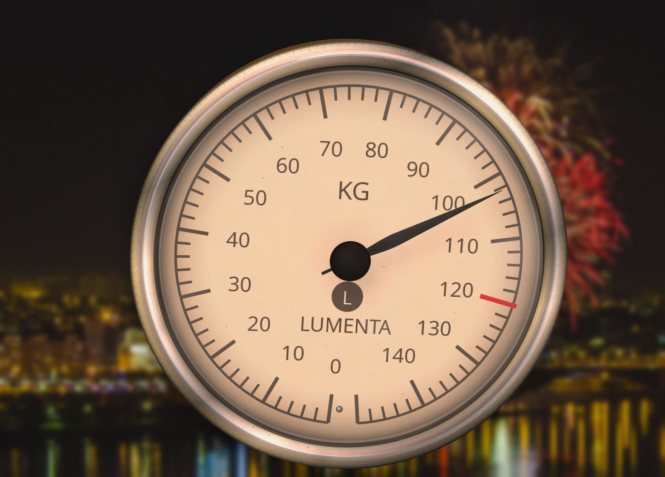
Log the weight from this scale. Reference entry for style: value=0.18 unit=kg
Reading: value=102 unit=kg
